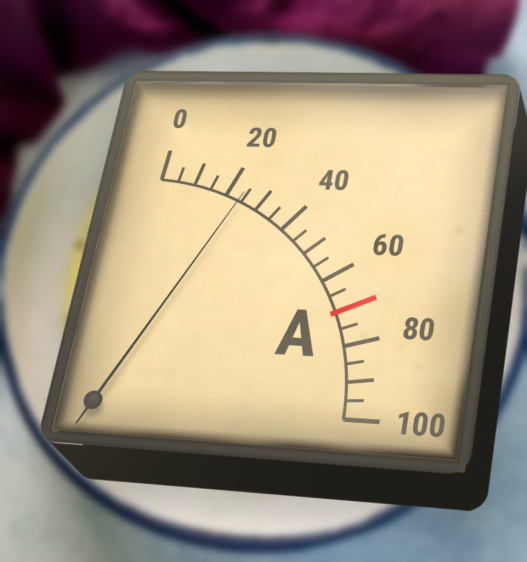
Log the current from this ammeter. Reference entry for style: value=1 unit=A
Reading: value=25 unit=A
